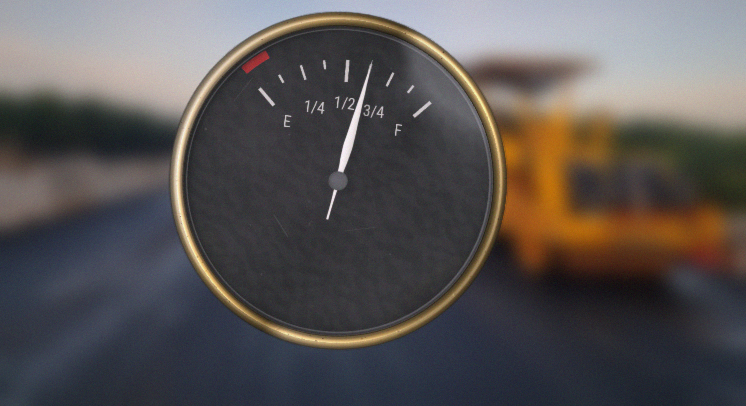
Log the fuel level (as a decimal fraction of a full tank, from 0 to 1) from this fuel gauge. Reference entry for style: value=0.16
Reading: value=0.625
